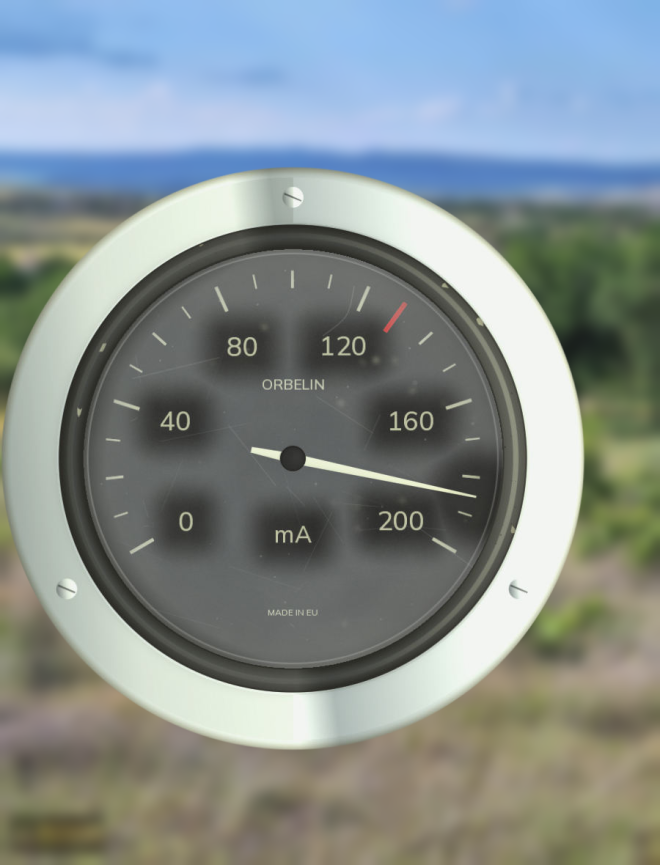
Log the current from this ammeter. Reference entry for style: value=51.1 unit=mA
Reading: value=185 unit=mA
